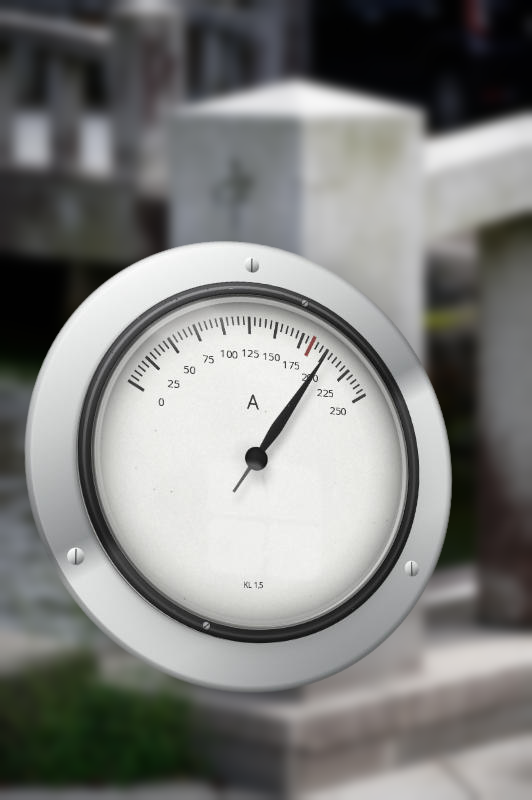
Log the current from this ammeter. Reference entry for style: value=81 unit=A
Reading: value=200 unit=A
